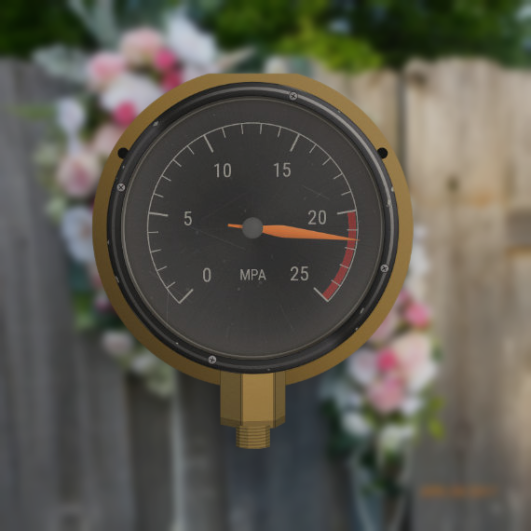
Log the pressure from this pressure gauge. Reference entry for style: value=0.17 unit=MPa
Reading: value=21.5 unit=MPa
